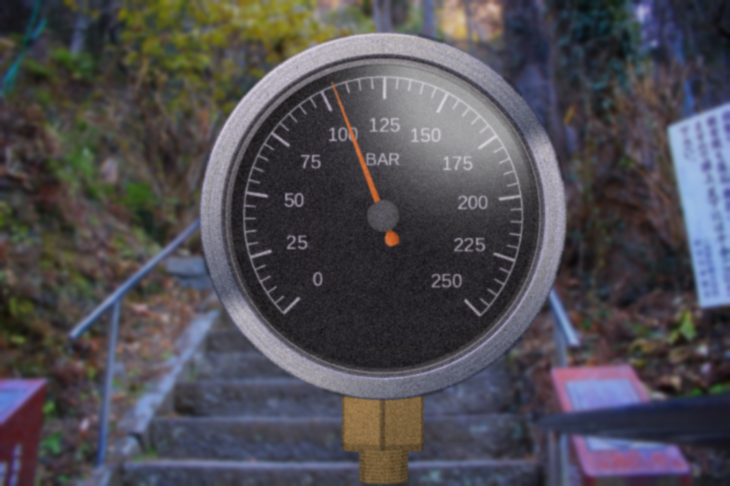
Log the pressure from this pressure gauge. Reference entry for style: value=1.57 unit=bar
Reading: value=105 unit=bar
